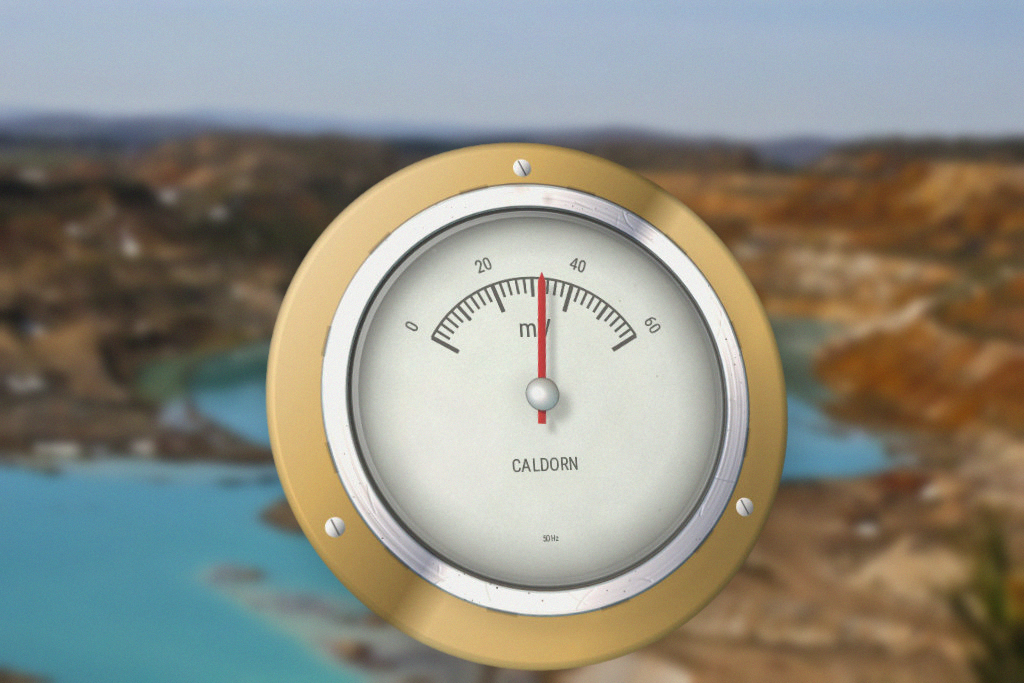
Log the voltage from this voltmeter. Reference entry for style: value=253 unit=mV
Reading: value=32 unit=mV
